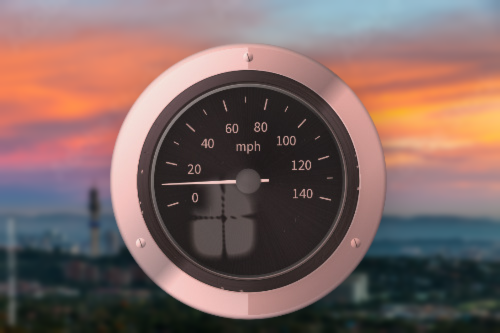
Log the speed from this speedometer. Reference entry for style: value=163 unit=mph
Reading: value=10 unit=mph
